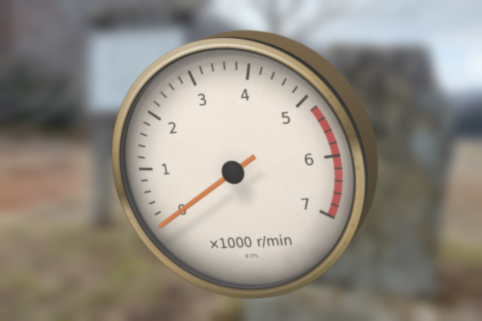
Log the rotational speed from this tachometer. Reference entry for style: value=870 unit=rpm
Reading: value=0 unit=rpm
